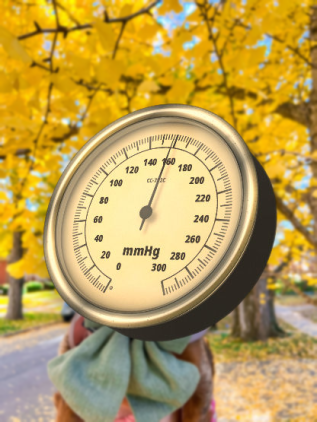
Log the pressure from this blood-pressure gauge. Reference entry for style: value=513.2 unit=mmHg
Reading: value=160 unit=mmHg
